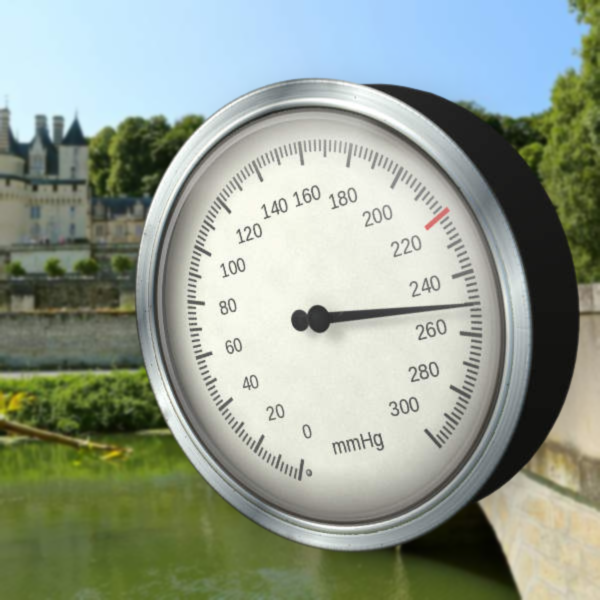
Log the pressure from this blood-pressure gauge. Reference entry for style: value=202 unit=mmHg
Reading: value=250 unit=mmHg
